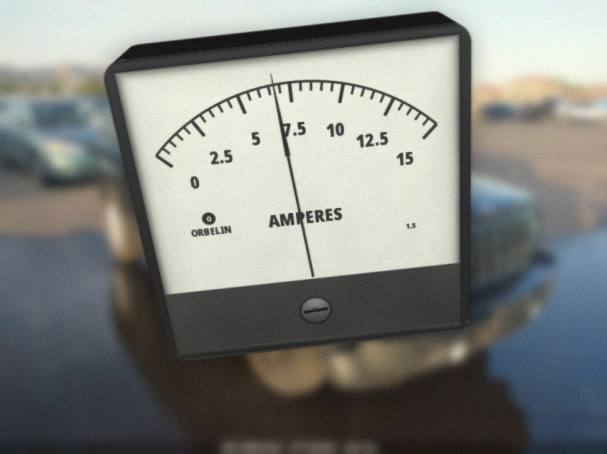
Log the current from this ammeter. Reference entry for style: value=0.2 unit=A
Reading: value=6.75 unit=A
